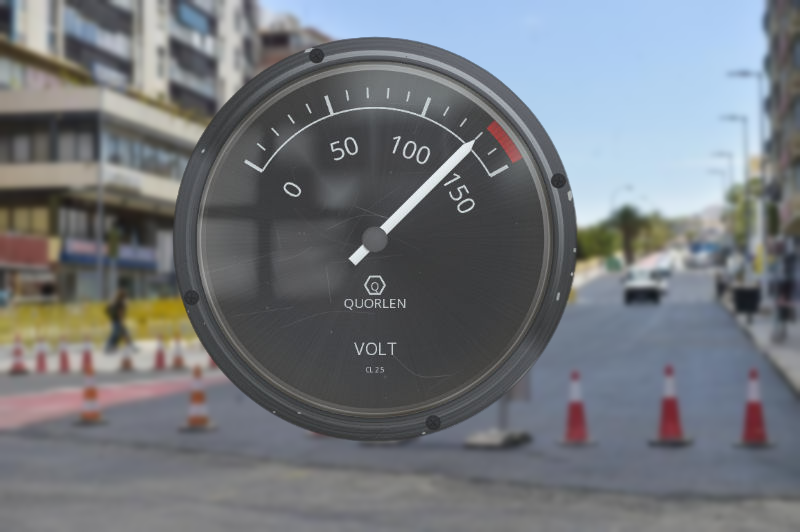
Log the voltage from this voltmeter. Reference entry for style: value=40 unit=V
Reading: value=130 unit=V
